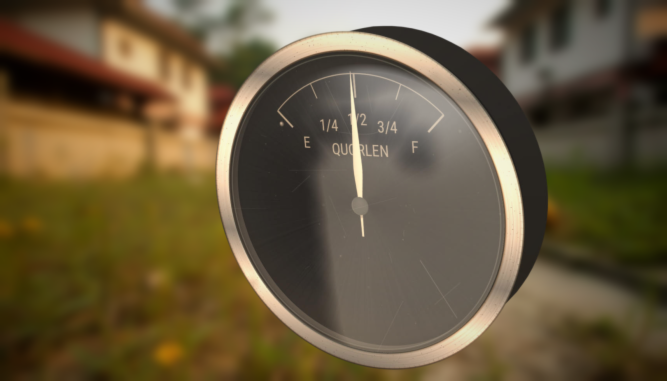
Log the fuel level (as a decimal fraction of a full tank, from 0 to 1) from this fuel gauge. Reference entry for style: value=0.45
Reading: value=0.5
